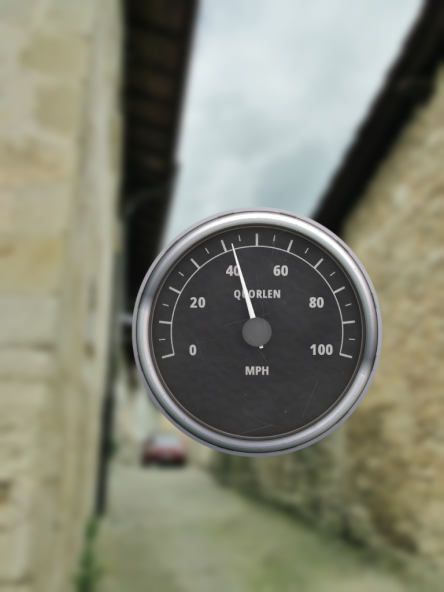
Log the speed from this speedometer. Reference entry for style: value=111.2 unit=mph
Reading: value=42.5 unit=mph
